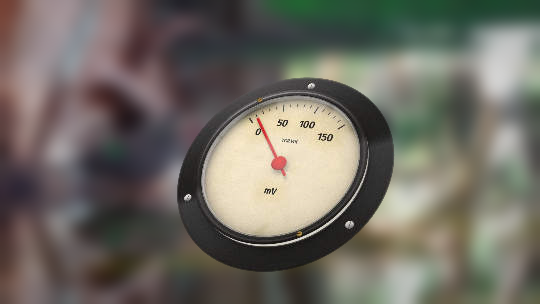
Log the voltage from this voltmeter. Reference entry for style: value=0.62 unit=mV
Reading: value=10 unit=mV
